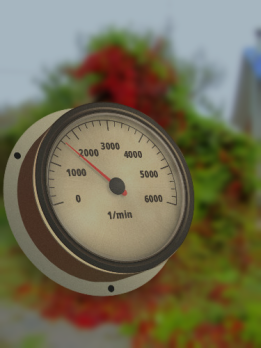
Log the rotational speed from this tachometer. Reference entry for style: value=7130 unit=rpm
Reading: value=1600 unit=rpm
